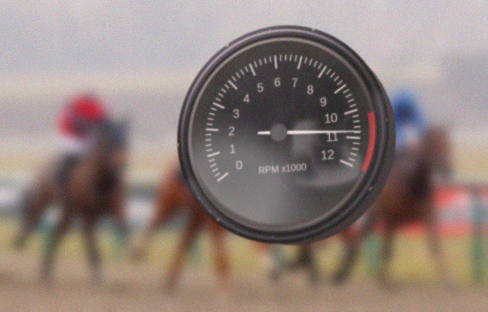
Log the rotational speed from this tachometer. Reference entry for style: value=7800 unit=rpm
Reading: value=10800 unit=rpm
